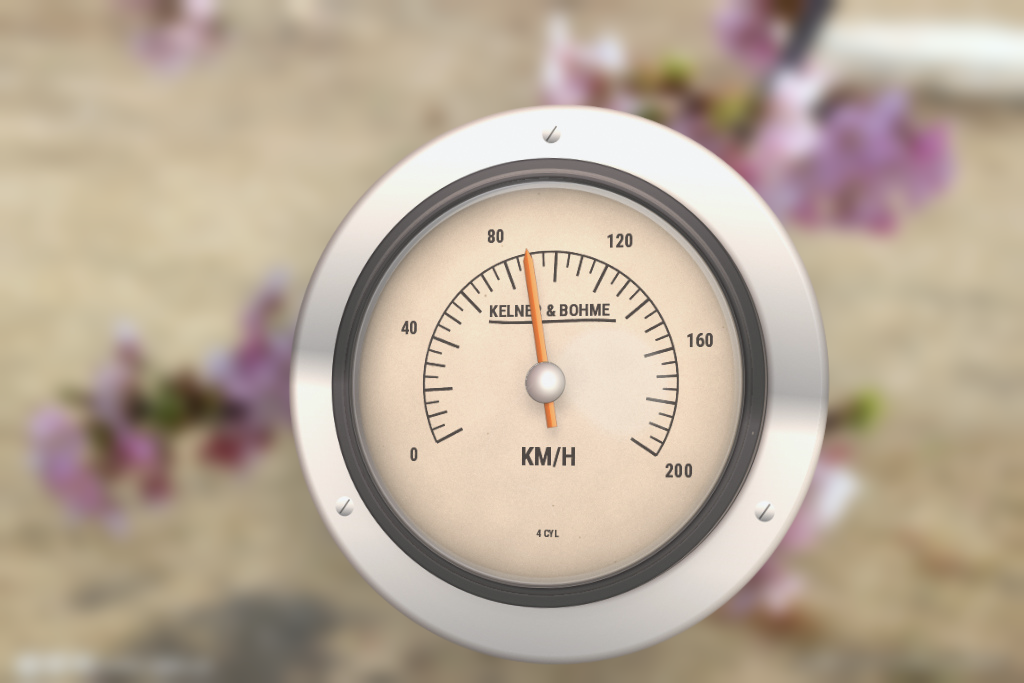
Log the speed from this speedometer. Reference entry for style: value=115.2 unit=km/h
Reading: value=90 unit=km/h
